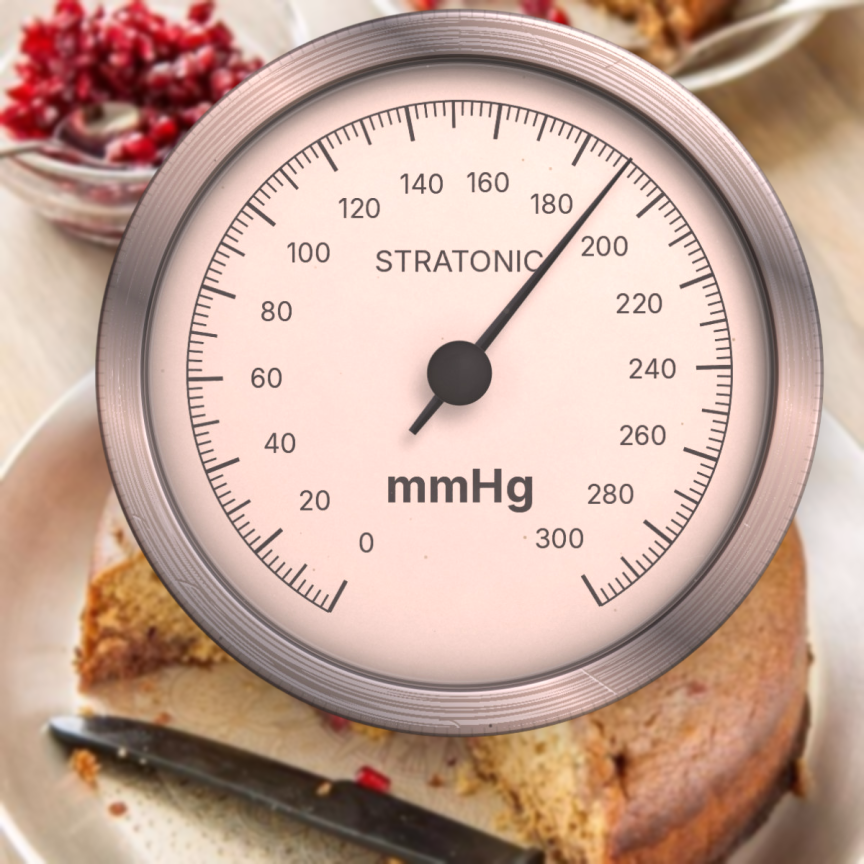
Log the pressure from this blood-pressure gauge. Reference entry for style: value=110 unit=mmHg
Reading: value=190 unit=mmHg
